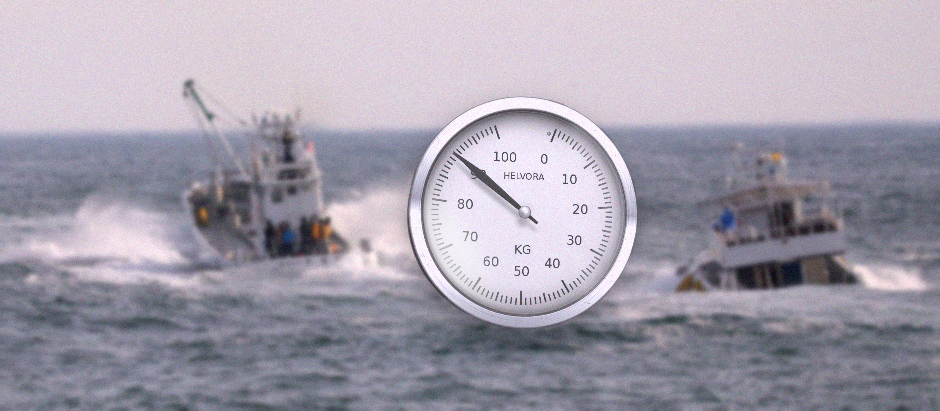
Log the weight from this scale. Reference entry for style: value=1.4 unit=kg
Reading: value=90 unit=kg
